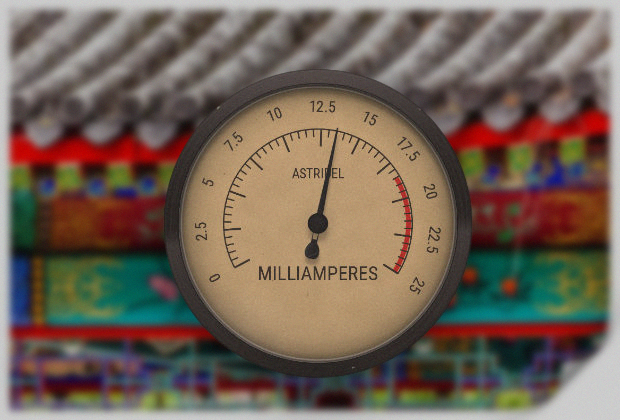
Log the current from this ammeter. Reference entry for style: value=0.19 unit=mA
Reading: value=13.5 unit=mA
